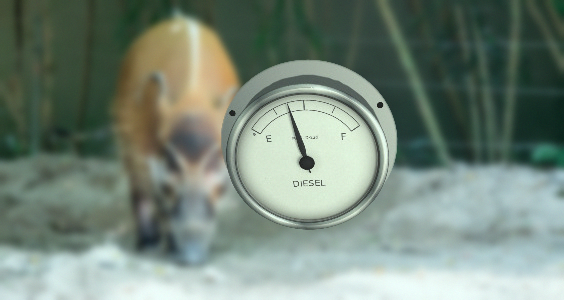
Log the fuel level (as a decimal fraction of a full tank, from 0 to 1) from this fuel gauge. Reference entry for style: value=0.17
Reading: value=0.375
